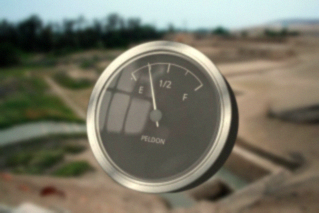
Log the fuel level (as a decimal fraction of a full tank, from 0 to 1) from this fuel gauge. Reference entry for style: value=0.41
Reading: value=0.25
